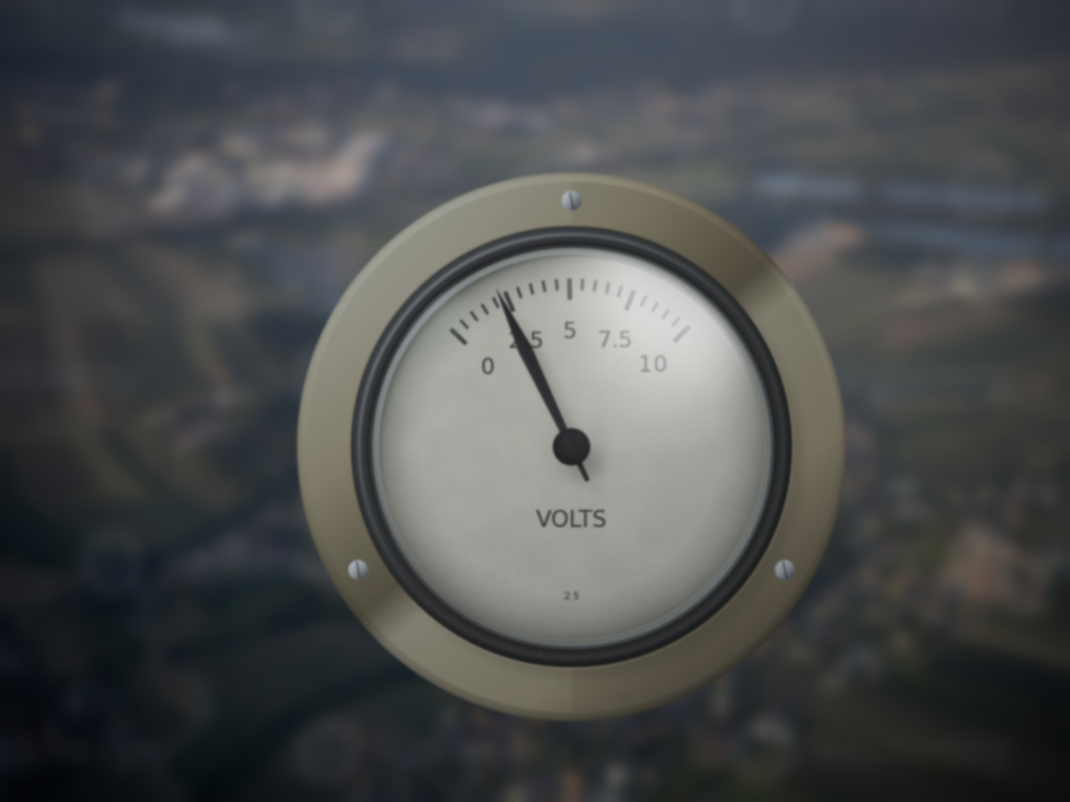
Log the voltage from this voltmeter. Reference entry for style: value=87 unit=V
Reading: value=2.25 unit=V
